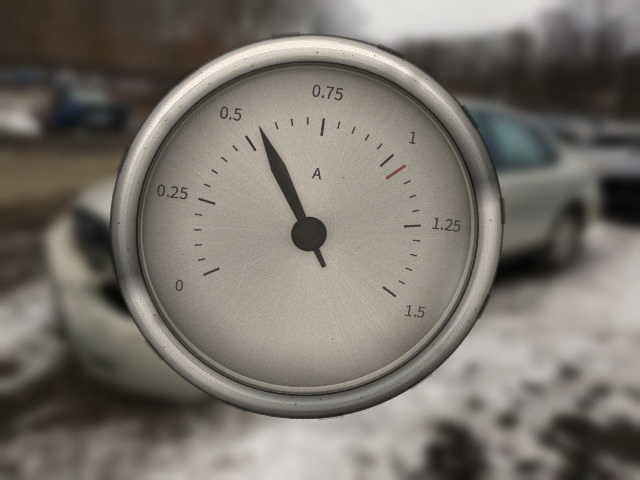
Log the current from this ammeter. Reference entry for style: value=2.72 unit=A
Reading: value=0.55 unit=A
